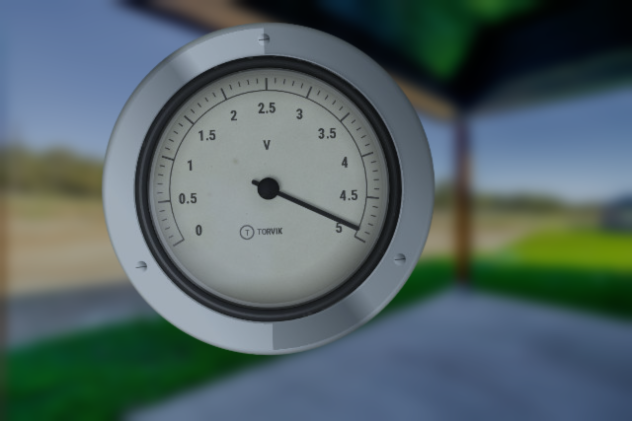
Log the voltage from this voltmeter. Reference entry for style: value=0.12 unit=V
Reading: value=4.9 unit=V
